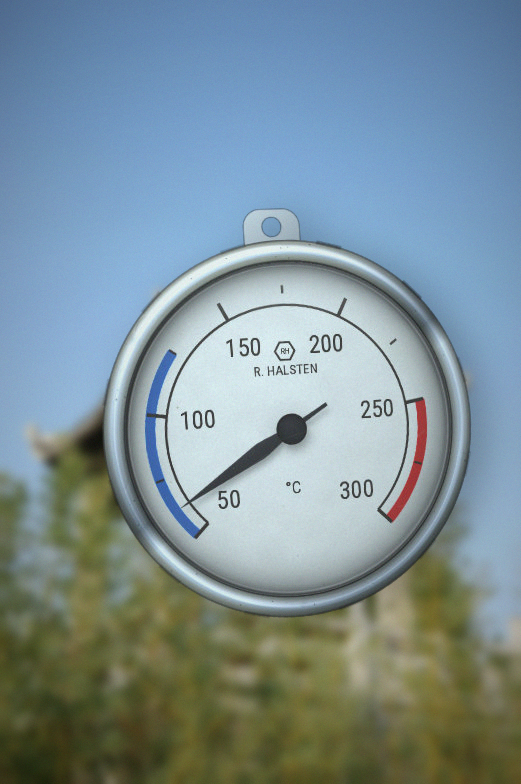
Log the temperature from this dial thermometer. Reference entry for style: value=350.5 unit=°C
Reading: value=62.5 unit=°C
